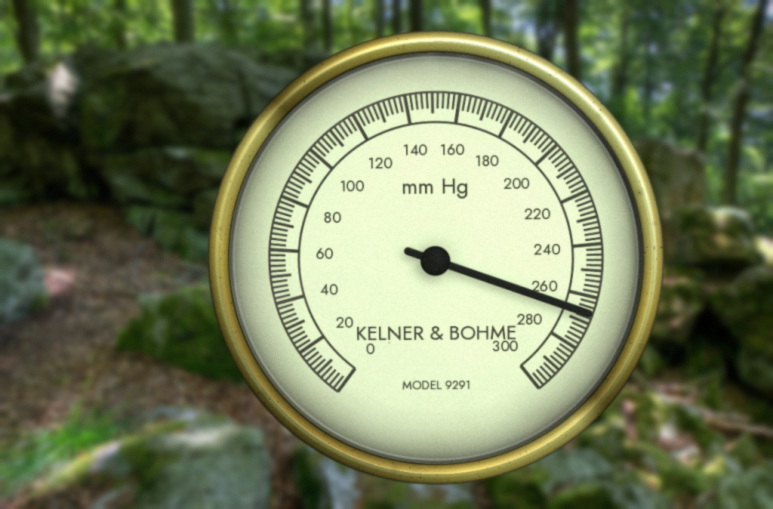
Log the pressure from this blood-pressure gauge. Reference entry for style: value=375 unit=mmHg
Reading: value=266 unit=mmHg
